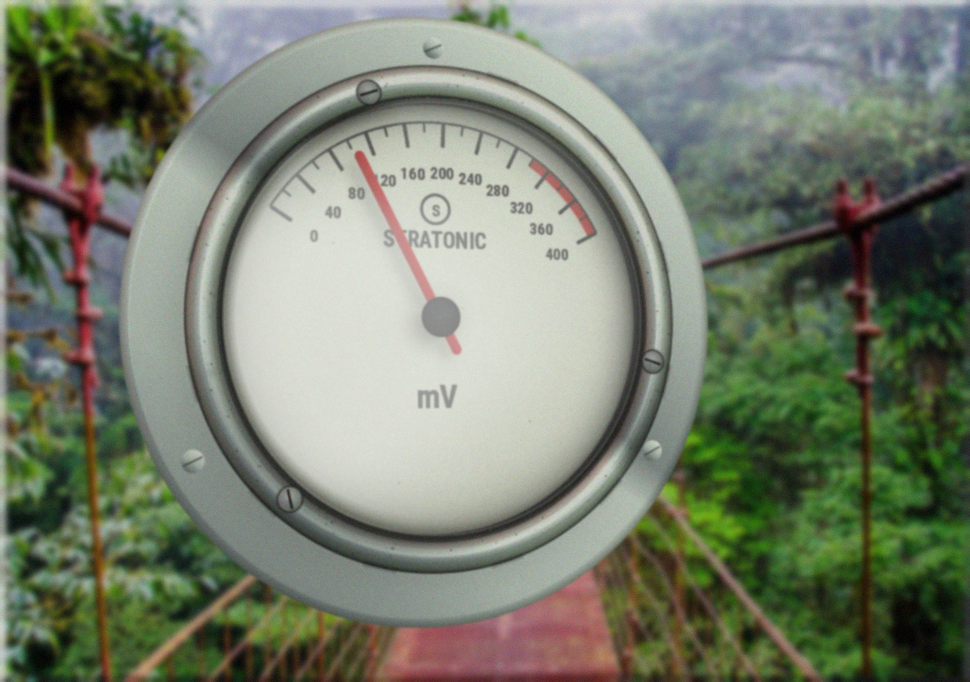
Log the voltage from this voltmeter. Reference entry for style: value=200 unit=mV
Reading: value=100 unit=mV
